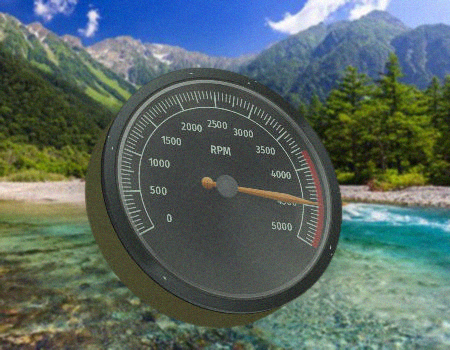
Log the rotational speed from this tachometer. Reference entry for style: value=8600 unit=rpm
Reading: value=4500 unit=rpm
